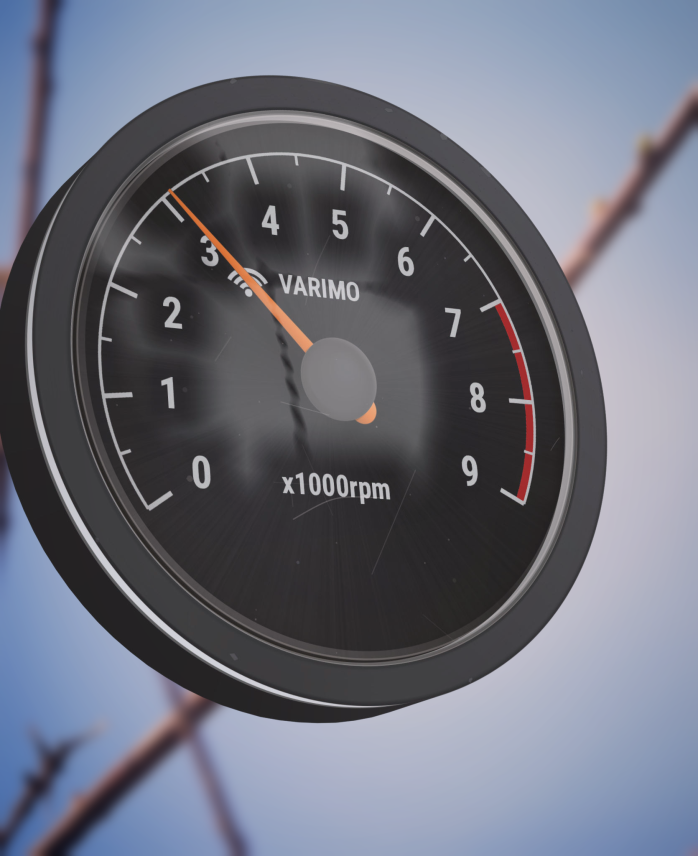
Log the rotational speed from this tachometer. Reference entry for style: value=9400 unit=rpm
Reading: value=3000 unit=rpm
